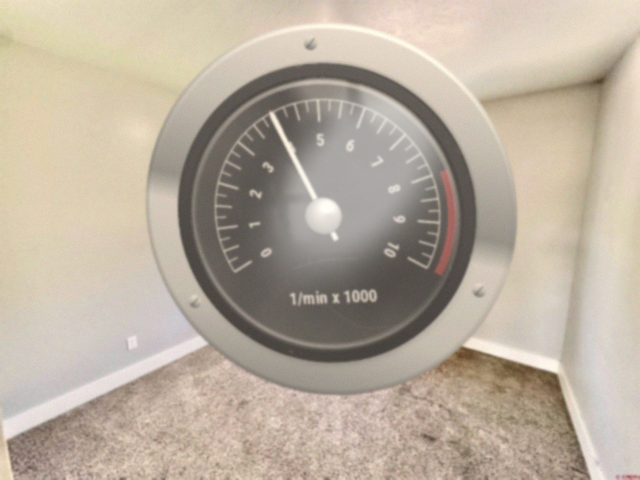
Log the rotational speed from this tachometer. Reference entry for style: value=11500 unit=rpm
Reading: value=4000 unit=rpm
